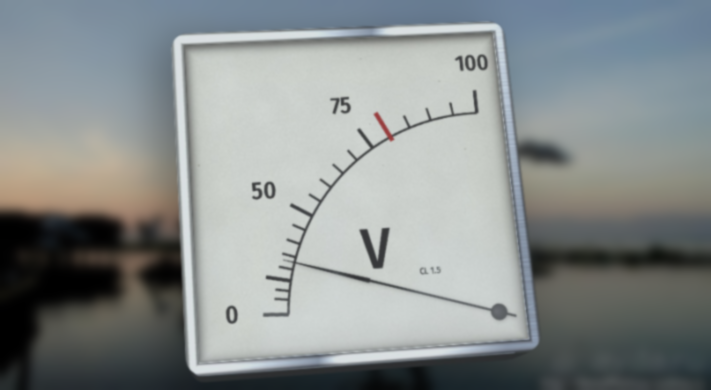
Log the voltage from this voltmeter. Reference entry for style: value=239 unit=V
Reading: value=32.5 unit=V
